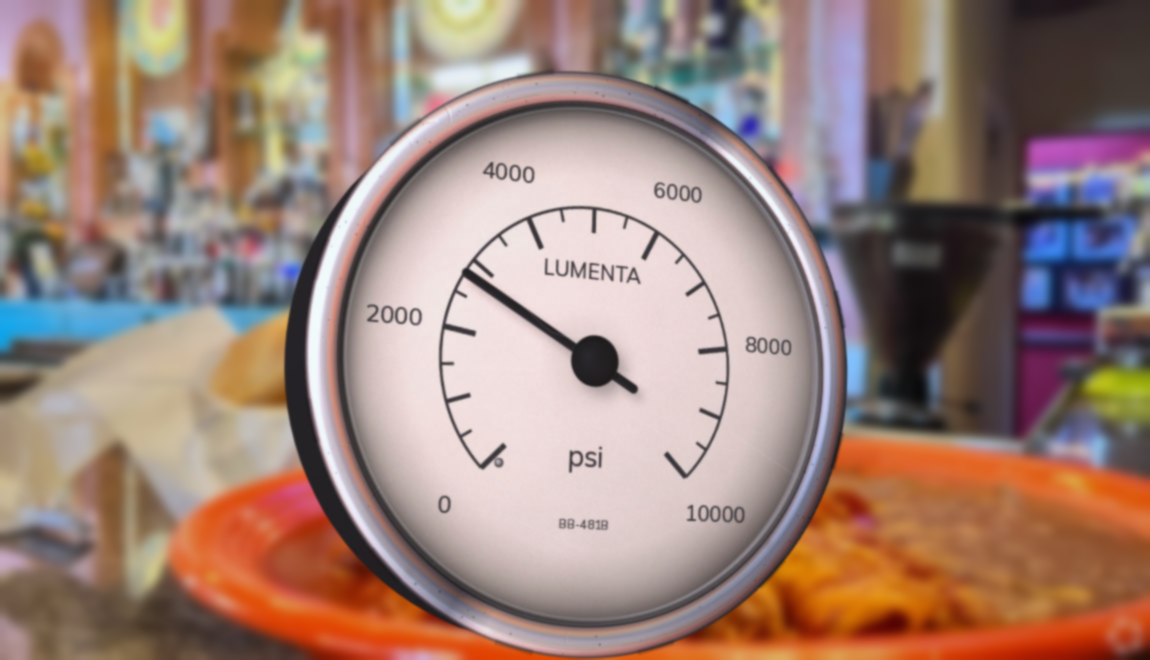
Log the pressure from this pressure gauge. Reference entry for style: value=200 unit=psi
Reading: value=2750 unit=psi
